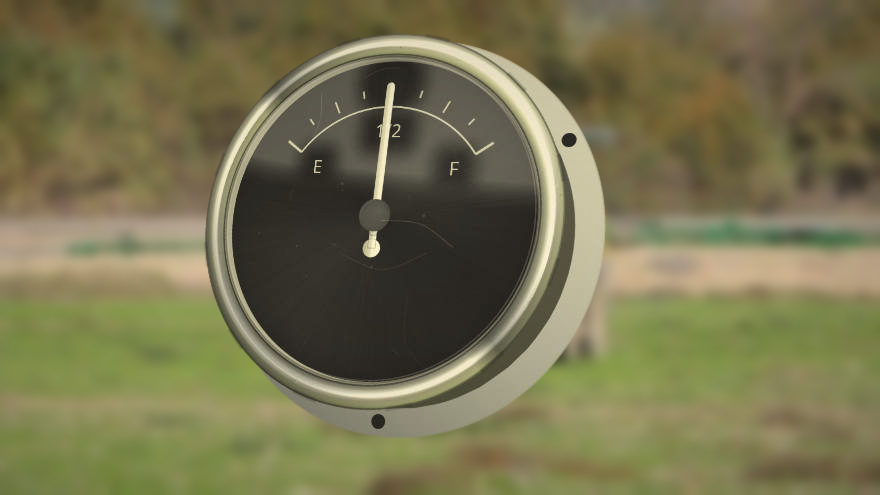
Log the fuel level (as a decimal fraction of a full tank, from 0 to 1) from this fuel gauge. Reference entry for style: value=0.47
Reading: value=0.5
